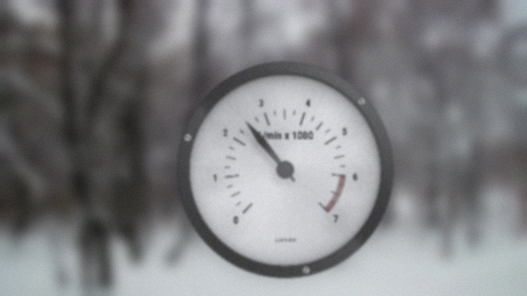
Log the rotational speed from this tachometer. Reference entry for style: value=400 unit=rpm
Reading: value=2500 unit=rpm
